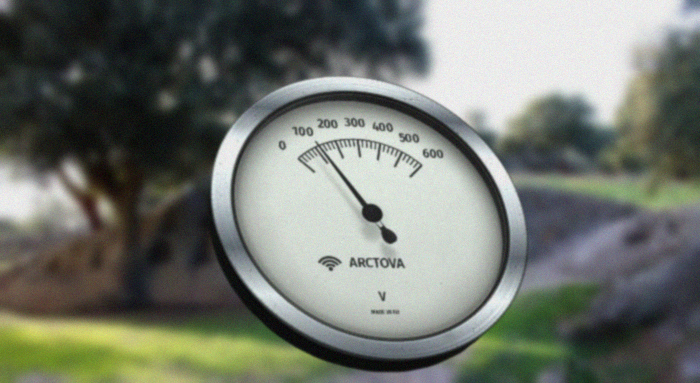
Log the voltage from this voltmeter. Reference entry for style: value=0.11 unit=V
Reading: value=100 unit=V
